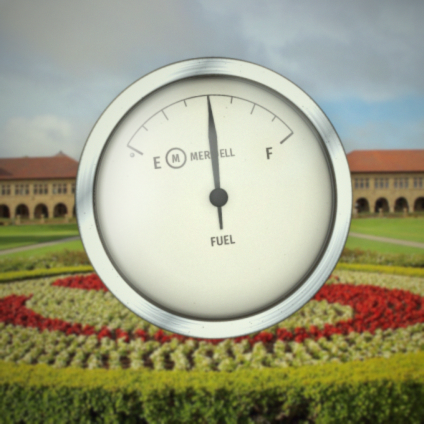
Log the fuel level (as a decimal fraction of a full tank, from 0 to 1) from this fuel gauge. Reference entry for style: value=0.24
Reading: value=0.5
